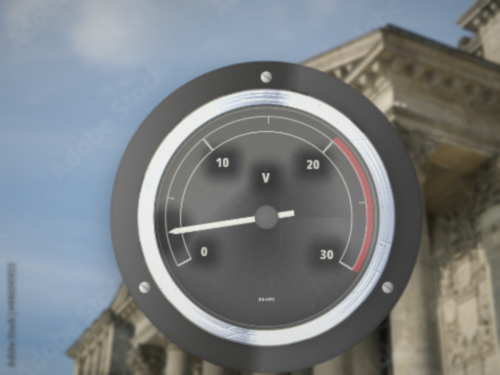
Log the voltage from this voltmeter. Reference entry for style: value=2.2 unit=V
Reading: value=2.5 unit=V
